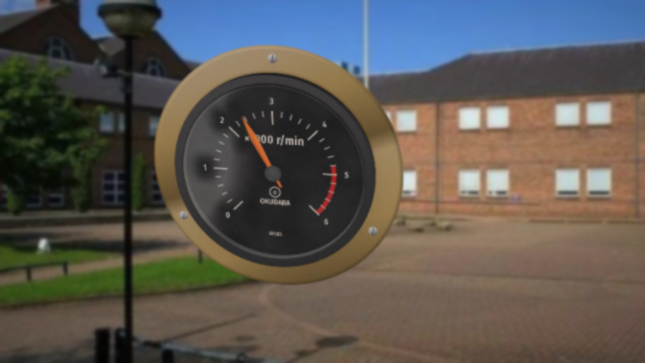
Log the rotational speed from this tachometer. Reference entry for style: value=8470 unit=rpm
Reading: value=2400 unit=rpm
